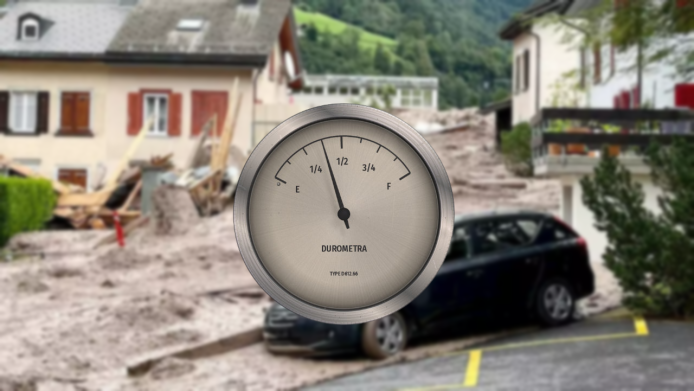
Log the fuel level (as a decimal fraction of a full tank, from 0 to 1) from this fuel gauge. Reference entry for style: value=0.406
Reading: value=0.375
